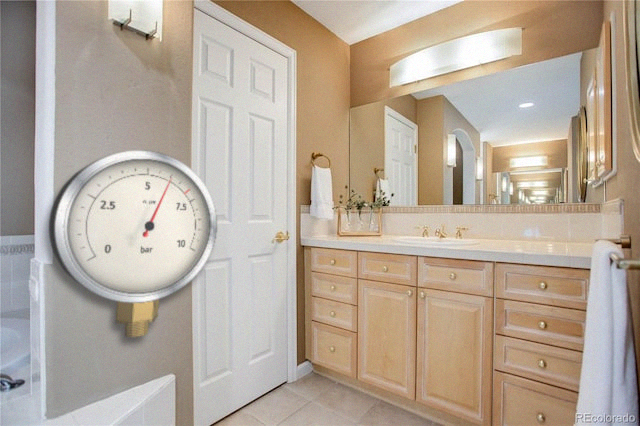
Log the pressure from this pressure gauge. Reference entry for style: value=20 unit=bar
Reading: value=6 unit=bar
